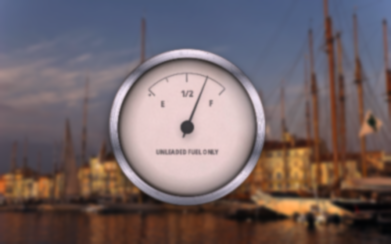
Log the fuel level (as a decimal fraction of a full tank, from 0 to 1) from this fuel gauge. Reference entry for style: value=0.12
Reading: value=0.75
